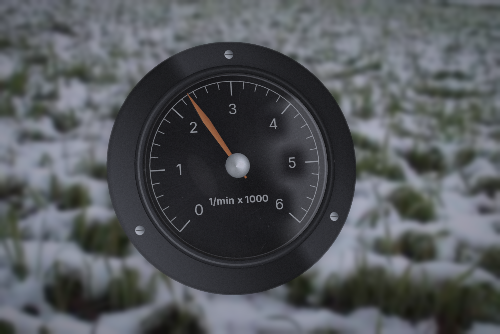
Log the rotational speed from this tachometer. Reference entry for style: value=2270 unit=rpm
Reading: value=2300 unit=rpm
